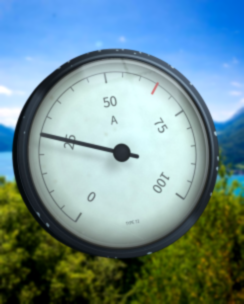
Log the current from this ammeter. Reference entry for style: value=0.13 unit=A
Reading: value=25 unit=A
